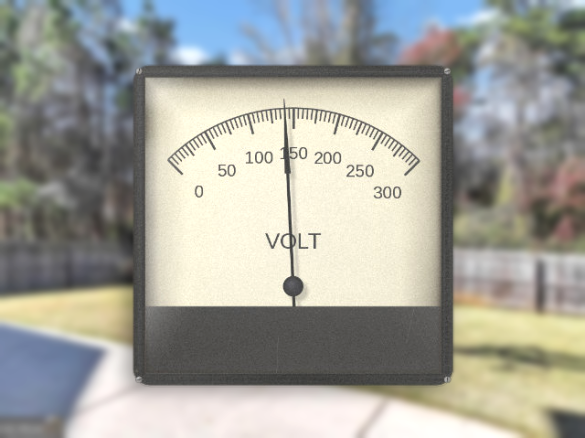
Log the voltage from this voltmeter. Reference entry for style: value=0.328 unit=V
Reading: value=140 unit=V
